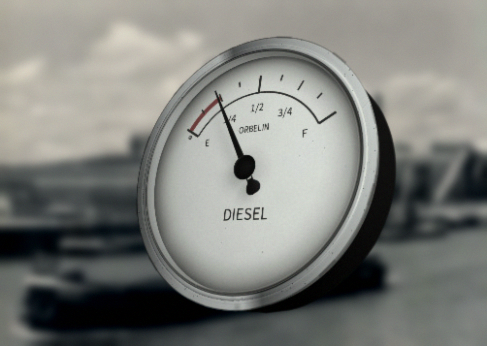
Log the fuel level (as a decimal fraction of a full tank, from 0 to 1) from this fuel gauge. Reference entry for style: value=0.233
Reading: value=0.25
